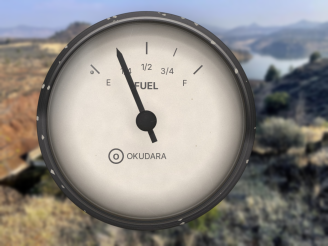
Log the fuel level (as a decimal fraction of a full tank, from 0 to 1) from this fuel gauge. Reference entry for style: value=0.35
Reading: value=0.25
